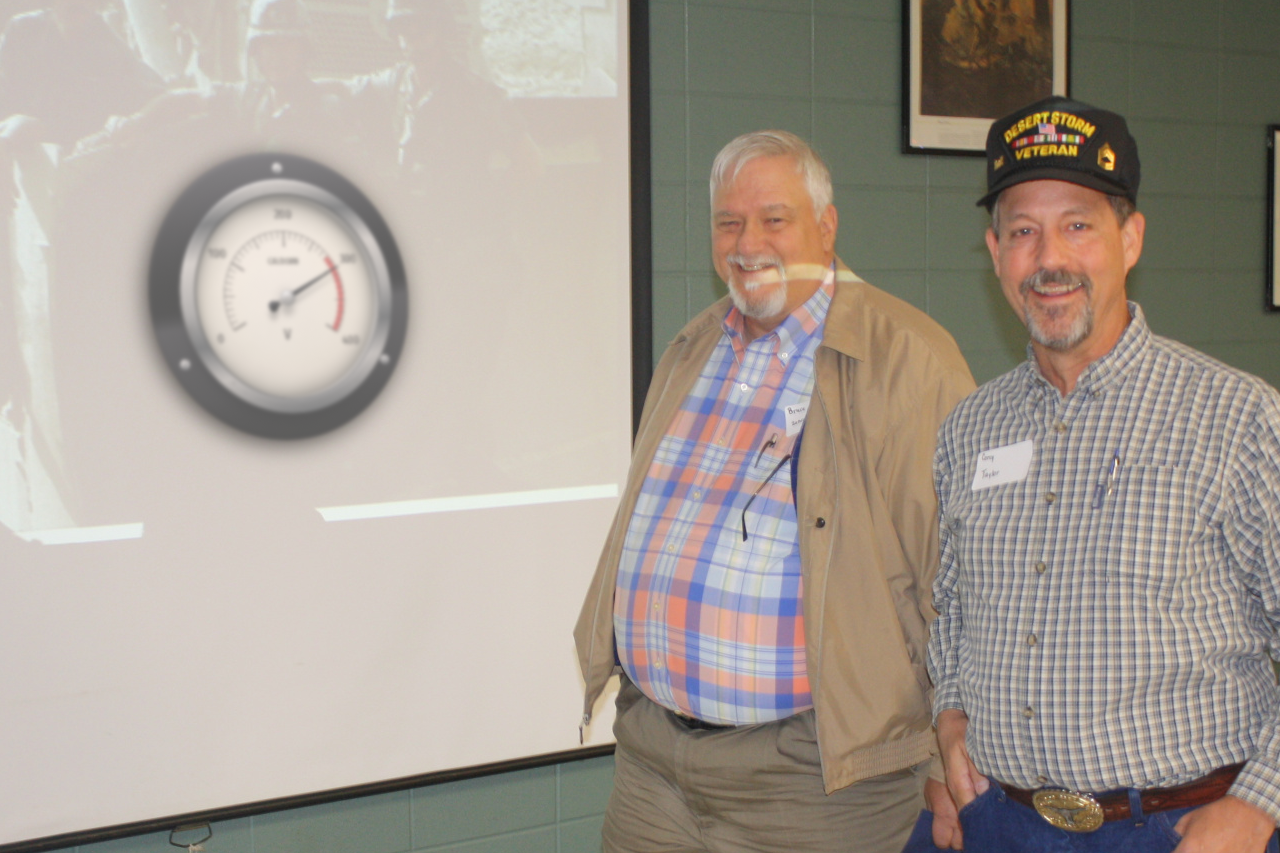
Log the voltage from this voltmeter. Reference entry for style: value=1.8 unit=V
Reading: value=300 unit=V
